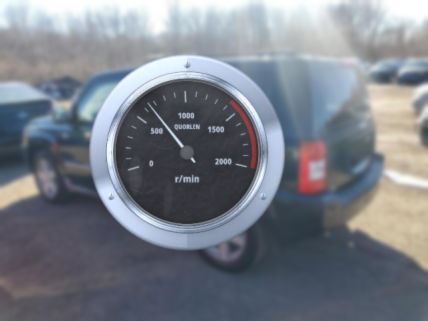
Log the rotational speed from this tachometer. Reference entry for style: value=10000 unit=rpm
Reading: value=650 unit=rpm
